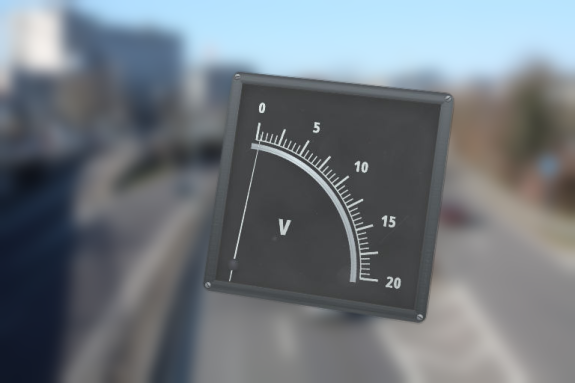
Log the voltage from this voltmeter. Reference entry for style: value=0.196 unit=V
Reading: value=0.5 unit=V
